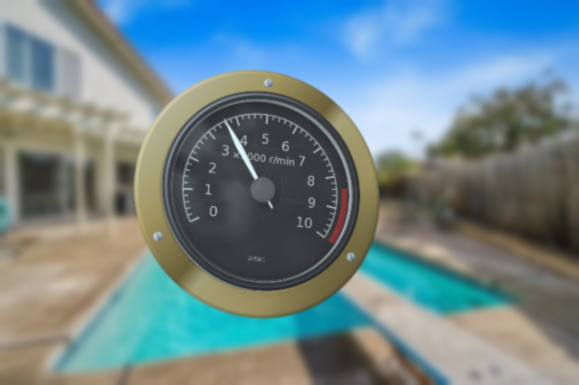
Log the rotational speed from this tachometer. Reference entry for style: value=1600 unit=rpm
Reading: value=3600 unit=rpm
